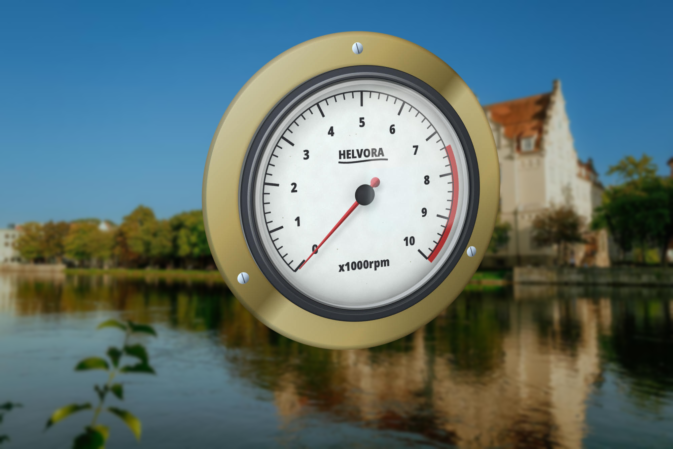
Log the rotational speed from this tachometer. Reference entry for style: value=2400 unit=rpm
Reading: value=0 unit=rpm
